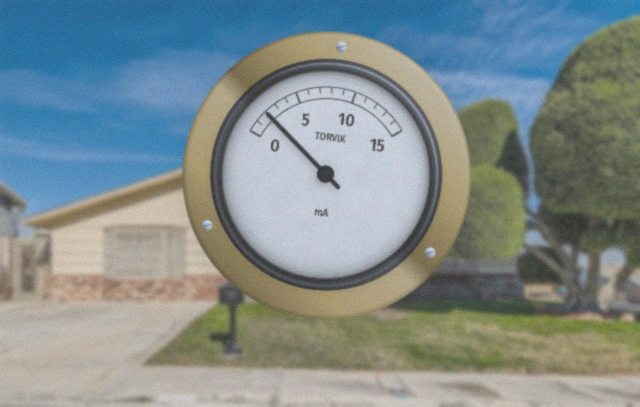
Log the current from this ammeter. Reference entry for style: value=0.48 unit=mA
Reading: value=2 unit=mA
